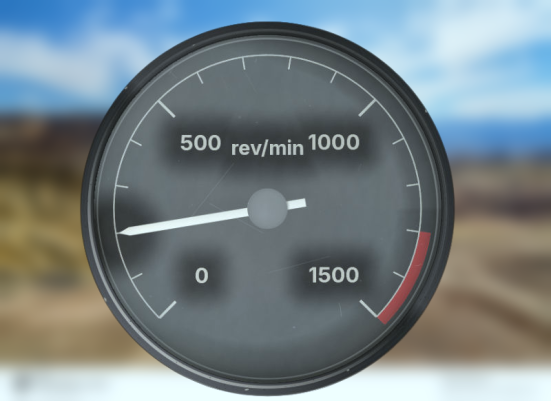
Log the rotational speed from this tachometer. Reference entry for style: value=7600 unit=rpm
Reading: value=200 unit=rpm
